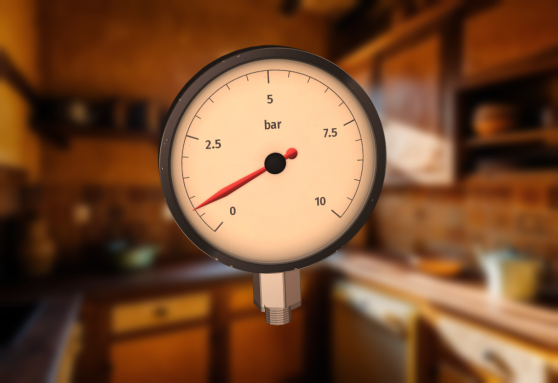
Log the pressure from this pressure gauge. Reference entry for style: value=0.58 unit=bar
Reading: value=0.75 unit=bar
